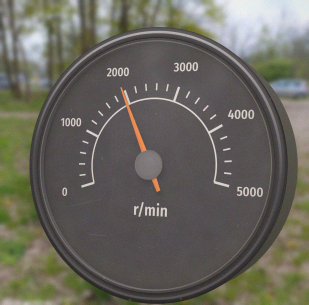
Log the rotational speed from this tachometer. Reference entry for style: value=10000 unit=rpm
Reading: value=2000 unit=rpm
